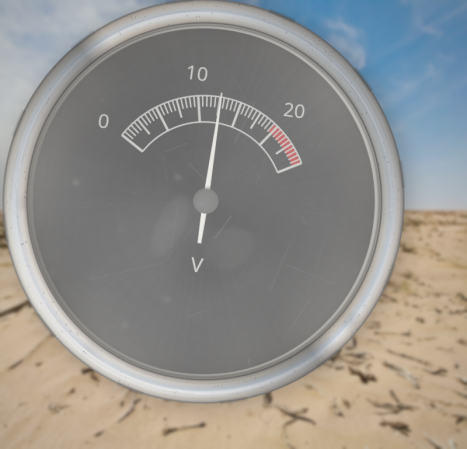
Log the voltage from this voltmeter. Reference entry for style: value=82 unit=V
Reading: value=12.5 unit=V
